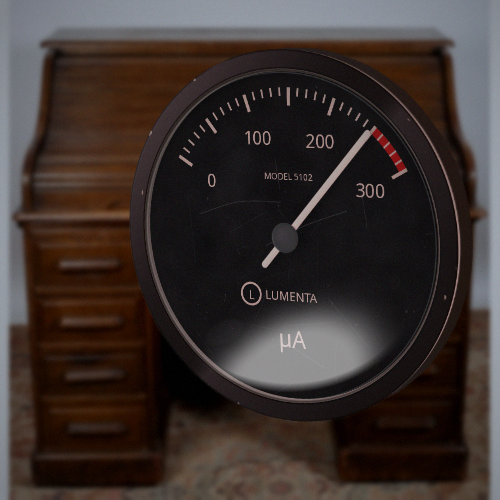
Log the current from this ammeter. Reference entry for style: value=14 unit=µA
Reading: value=250 unit=µA
